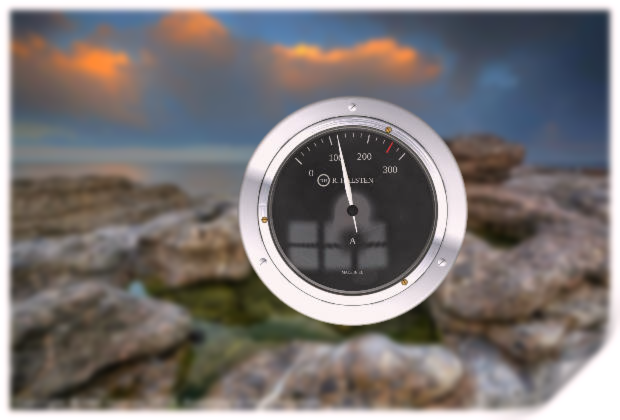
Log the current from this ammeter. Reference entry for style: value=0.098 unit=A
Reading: value=120 unit=A
